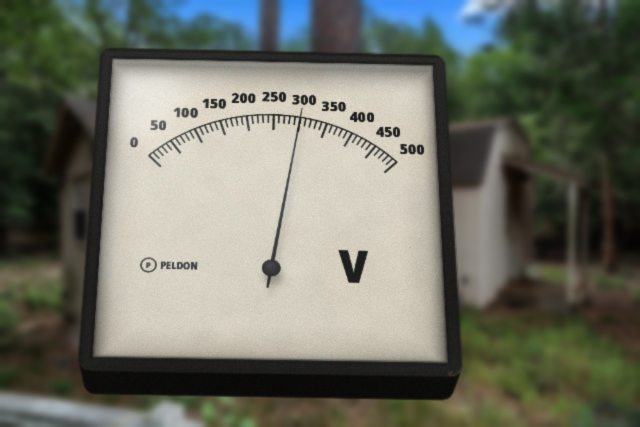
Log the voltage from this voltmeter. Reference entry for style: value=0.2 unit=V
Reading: value=300 unit=V
